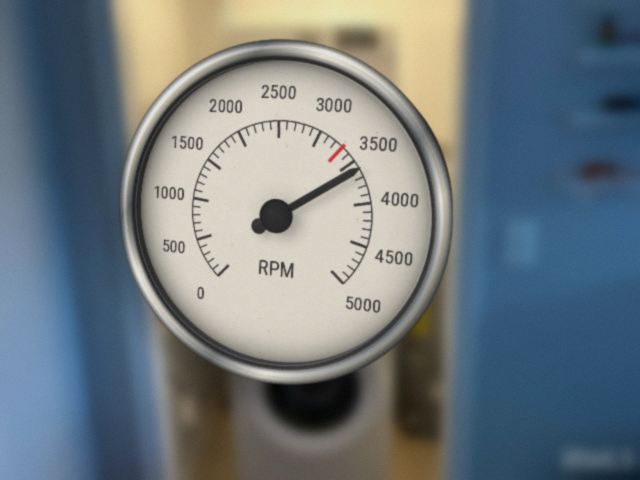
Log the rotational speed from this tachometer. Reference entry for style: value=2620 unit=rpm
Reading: value=3600 unit=rpm
